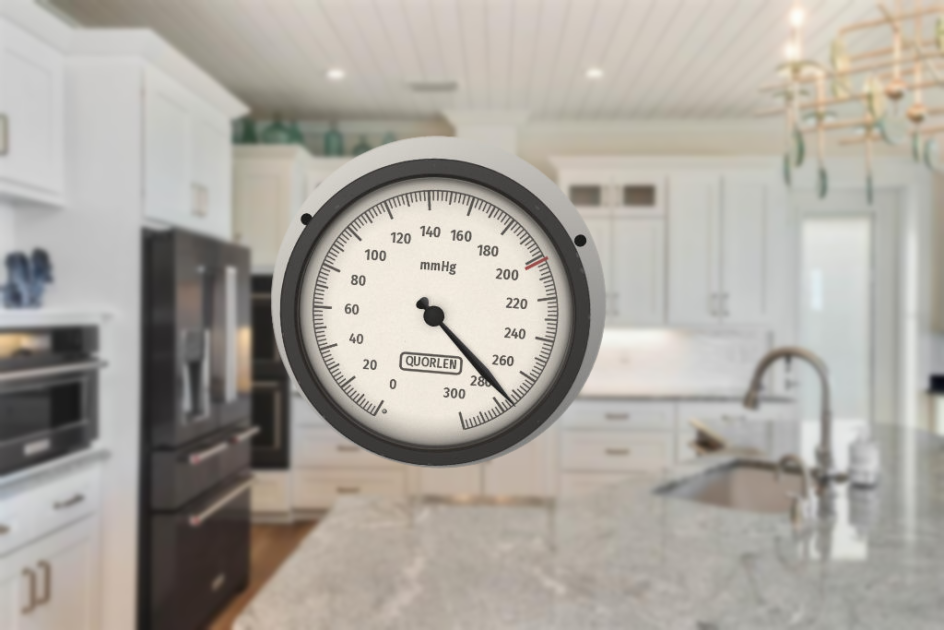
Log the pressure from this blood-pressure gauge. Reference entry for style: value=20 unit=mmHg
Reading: value=274 unit=mmHg
